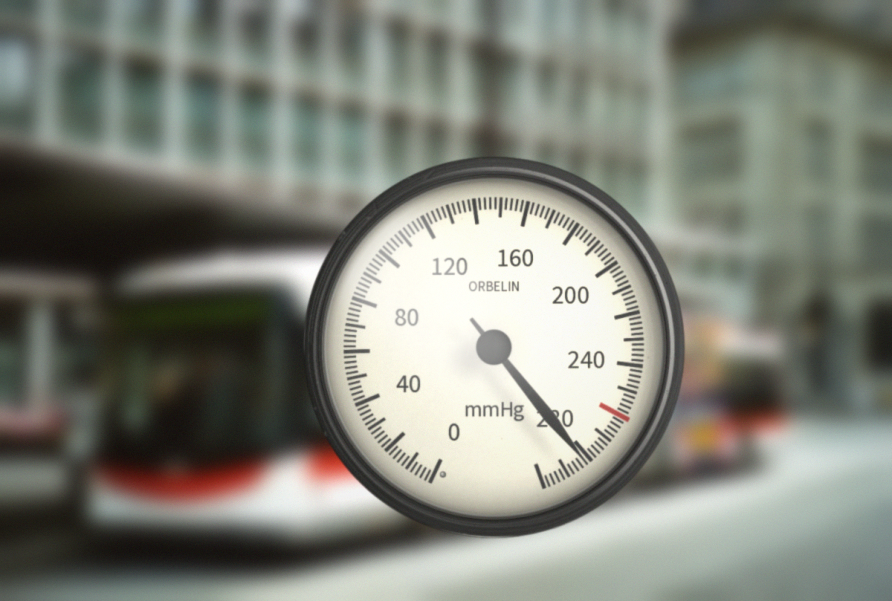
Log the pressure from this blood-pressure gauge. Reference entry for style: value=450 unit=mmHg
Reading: value=282 unit=mmHg
